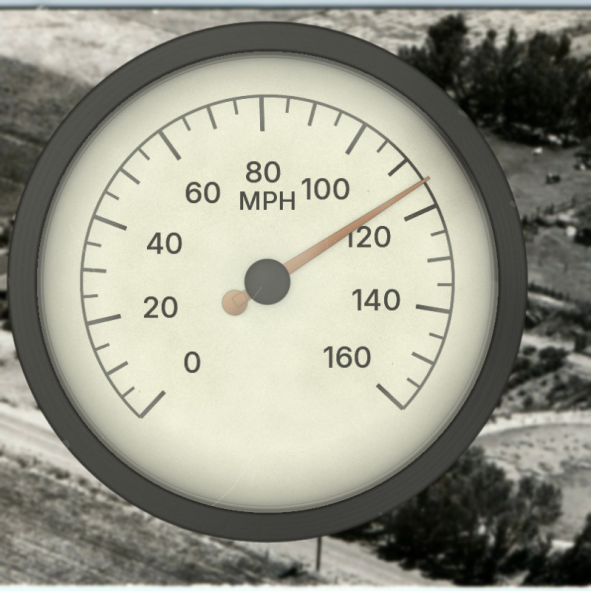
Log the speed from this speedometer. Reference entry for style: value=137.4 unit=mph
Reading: value=115 unit=mph
